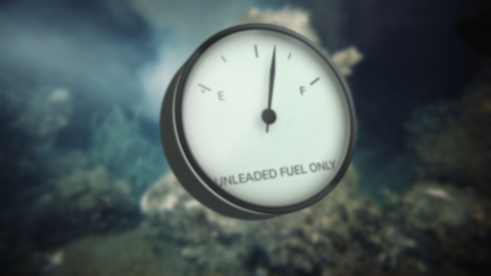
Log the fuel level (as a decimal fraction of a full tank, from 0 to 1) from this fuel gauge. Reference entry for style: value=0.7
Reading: value=0.625
